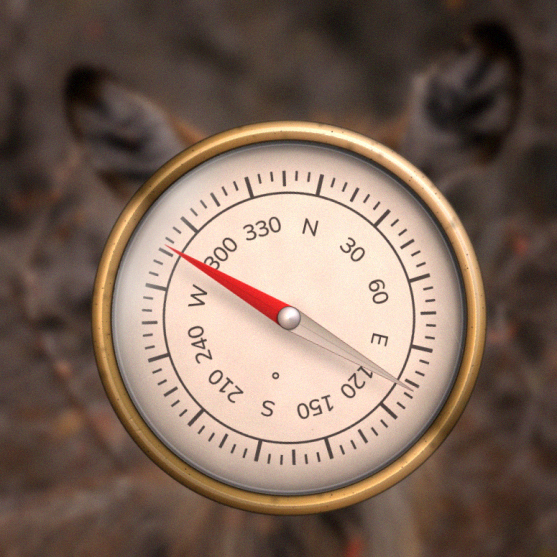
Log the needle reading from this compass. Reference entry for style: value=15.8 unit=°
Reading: value=287.5 unit=°
